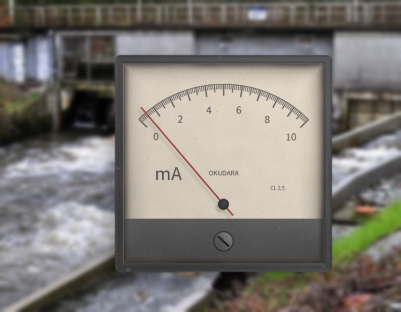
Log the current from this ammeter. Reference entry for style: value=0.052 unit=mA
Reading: value=0.5 unit=mA
